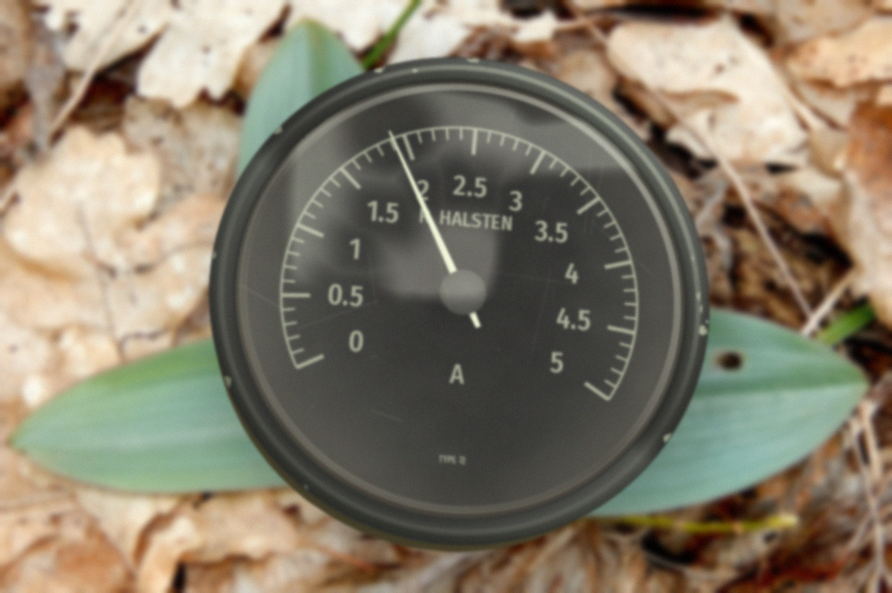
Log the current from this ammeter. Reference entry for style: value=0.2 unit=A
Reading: value=1.9 unit=A
